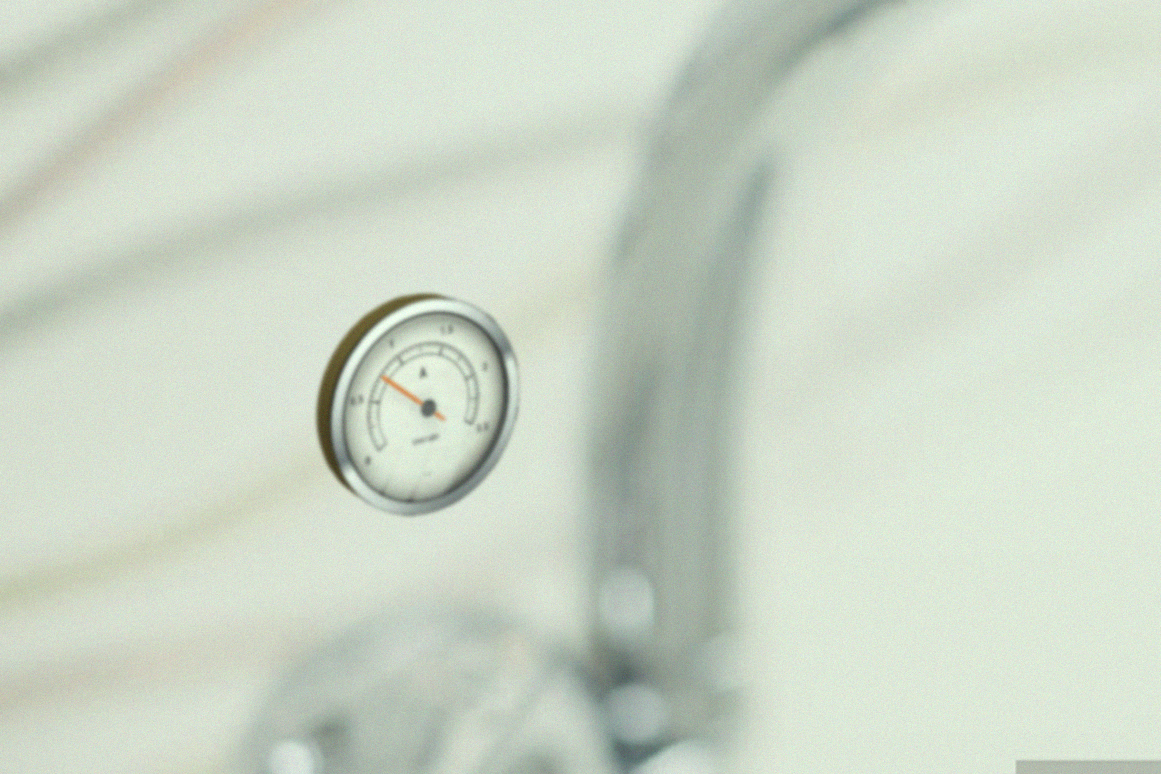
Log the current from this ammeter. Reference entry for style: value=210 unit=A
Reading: value=0.75 unit=A
